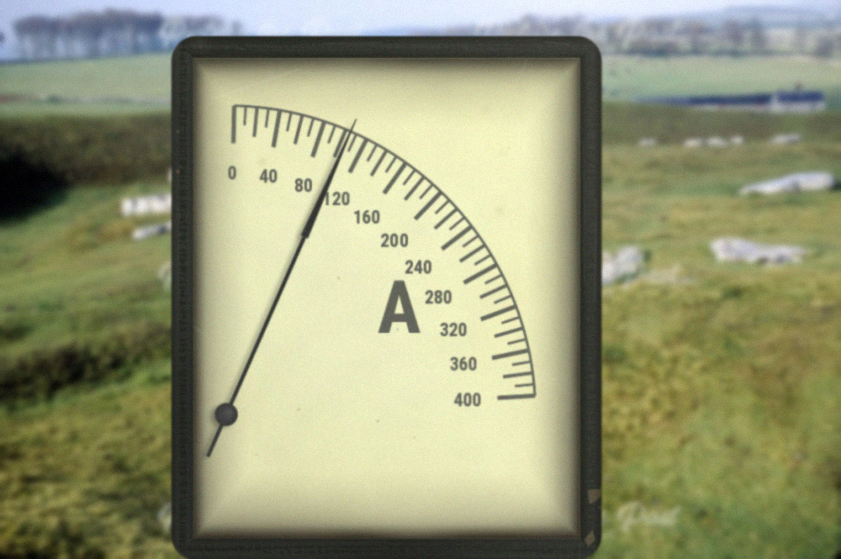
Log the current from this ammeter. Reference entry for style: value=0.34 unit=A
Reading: value=105 unit=A
